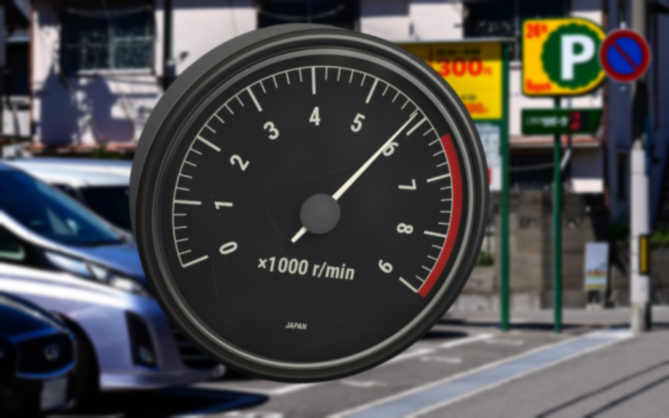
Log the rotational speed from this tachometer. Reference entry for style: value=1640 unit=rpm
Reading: value=5800 unit=rpm
